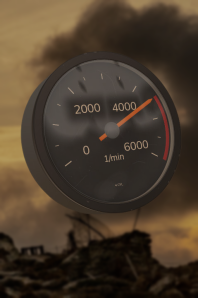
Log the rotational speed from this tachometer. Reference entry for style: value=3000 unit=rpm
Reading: value=4500 unit=rpm
